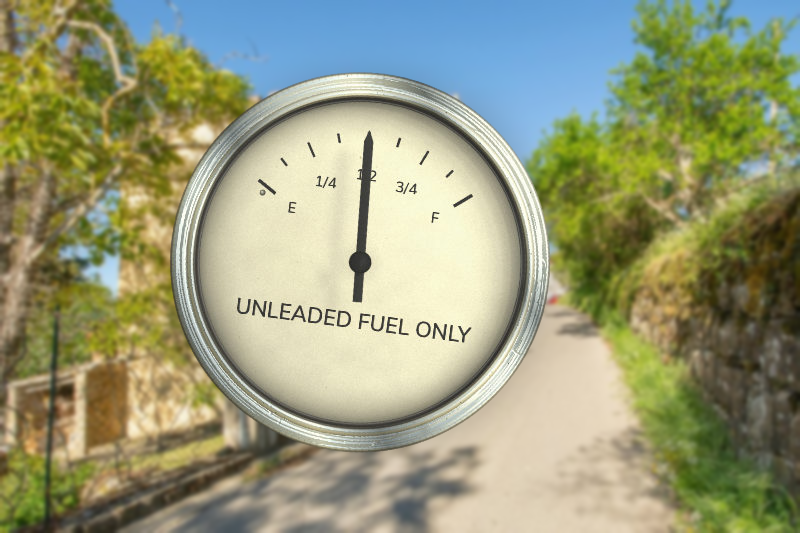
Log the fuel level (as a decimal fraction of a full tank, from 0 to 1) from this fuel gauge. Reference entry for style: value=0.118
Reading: value=0.5
